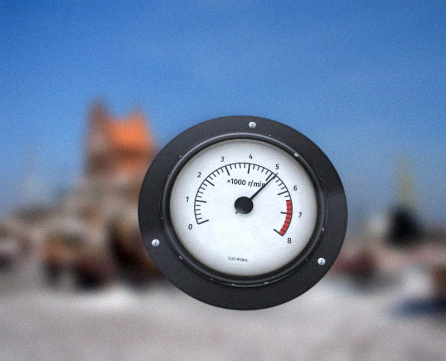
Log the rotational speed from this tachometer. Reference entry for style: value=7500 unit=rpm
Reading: value=5200 unit=rpm
